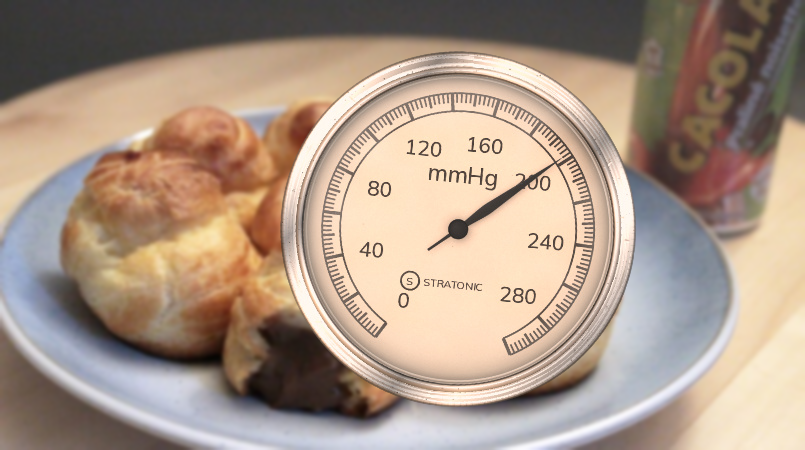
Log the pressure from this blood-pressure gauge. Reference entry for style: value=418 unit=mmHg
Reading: value=198 unit=mmHg
